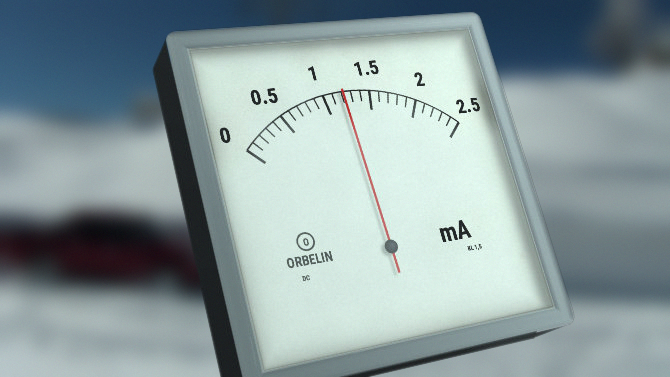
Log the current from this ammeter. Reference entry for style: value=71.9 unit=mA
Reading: value=1.2 unit=mA
